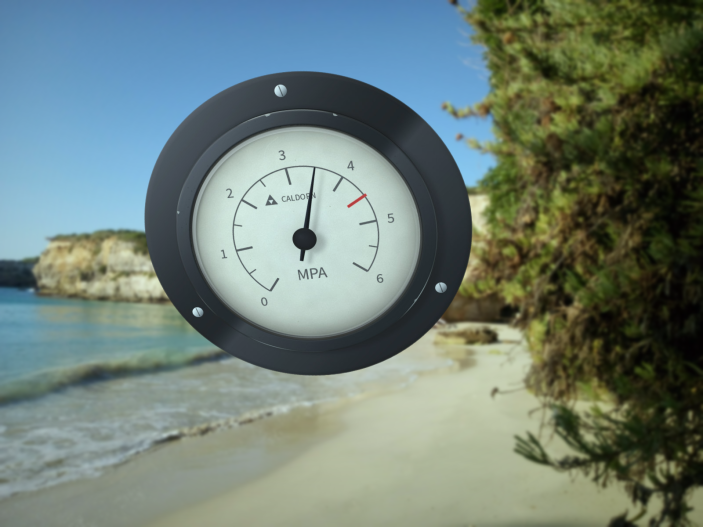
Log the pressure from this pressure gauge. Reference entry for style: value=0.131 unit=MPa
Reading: value=3.5 unit=MPa
